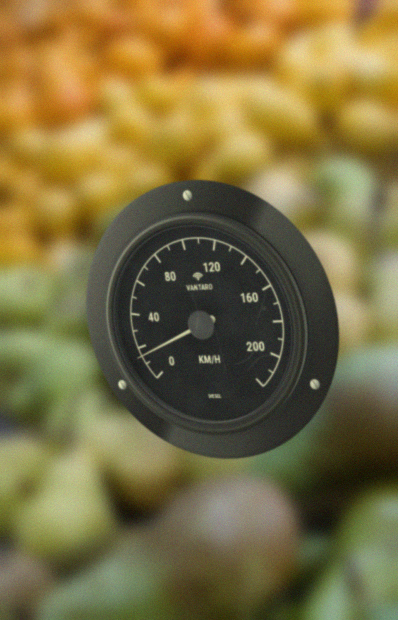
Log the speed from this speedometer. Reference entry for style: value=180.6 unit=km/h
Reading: value=15 unit=km/h
